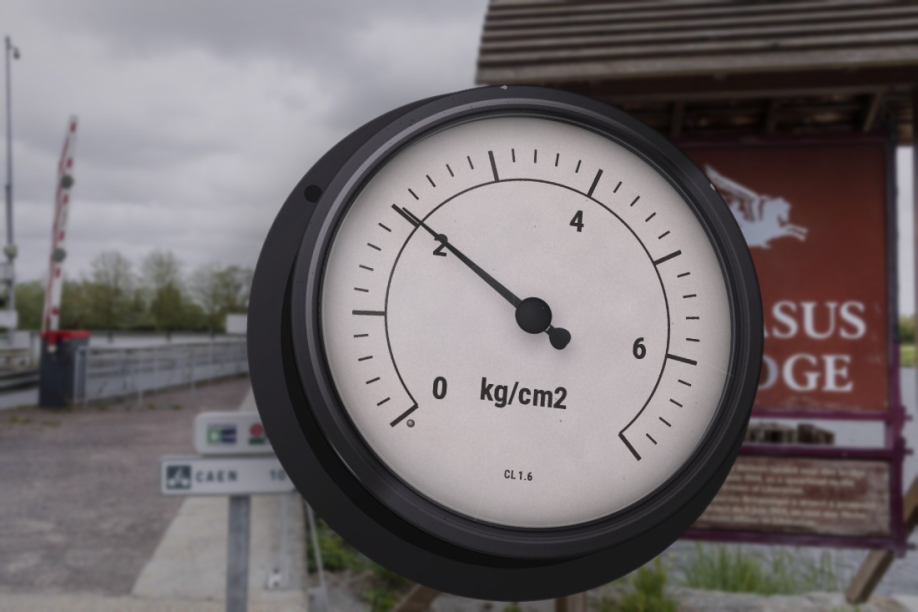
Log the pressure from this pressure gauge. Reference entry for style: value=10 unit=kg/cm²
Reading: value=2 unit=kg/cm²
